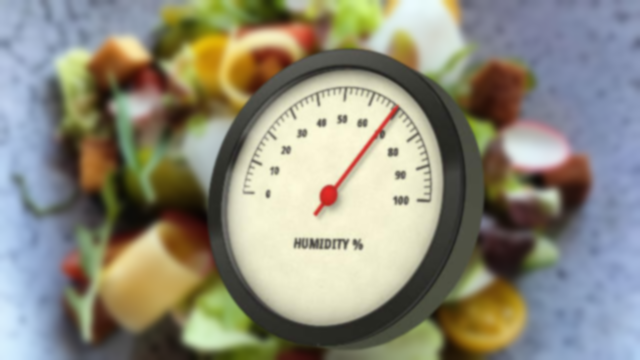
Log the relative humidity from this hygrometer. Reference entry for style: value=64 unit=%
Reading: value=70 unit=%
